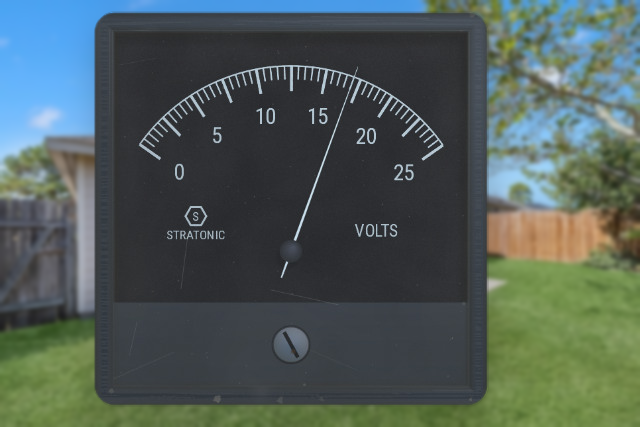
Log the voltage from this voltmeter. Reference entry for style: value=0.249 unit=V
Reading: value=17 unit=V
